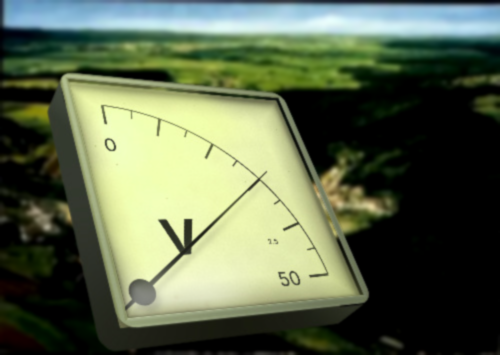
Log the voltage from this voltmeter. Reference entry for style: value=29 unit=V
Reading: value=30 unit=V
